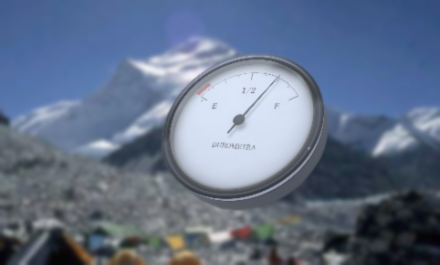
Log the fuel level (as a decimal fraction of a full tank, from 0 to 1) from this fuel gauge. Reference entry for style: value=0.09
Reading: value=0.75
